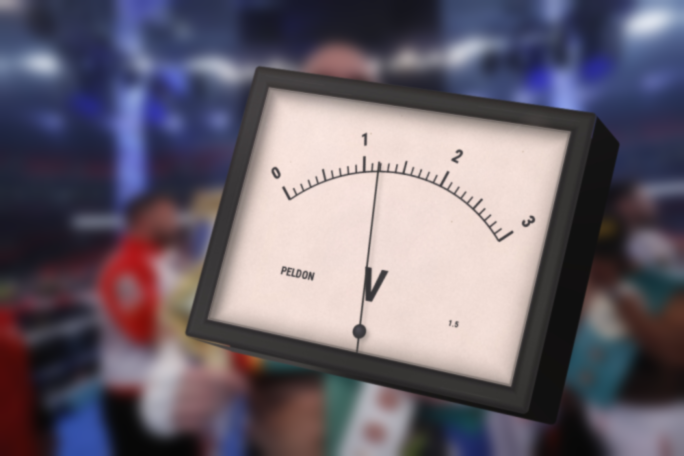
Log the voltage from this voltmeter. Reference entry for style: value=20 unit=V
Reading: value=1.2 unit=V
